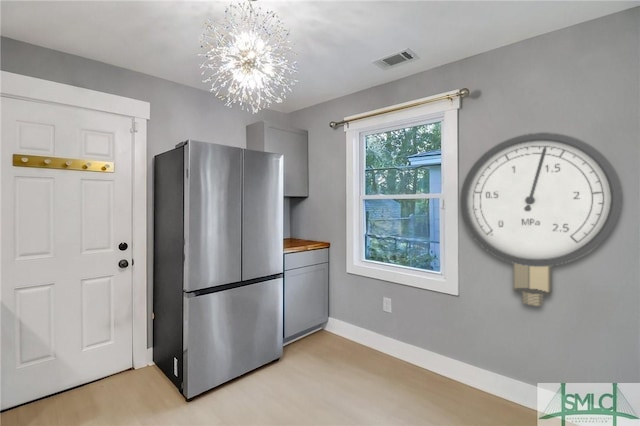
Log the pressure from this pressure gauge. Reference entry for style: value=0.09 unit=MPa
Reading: value=1.35 unit=MPa
